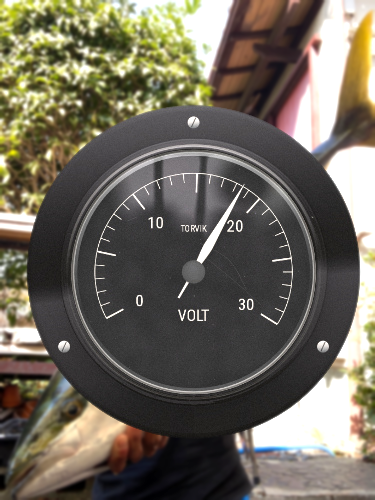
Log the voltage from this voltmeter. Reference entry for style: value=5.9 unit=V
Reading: value=18.5 unit=V
